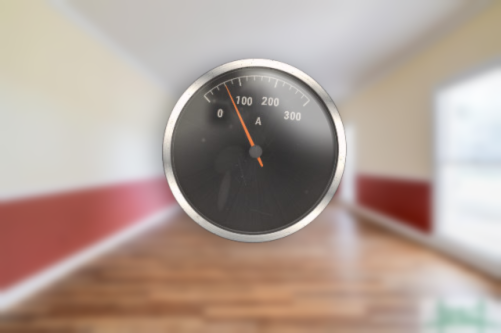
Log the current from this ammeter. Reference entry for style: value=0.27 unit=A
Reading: value=60 unit=A
